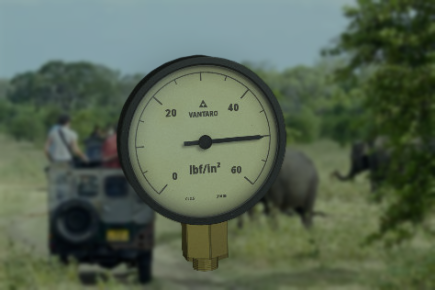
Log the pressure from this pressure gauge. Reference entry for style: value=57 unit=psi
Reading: value=50 unit=psi
